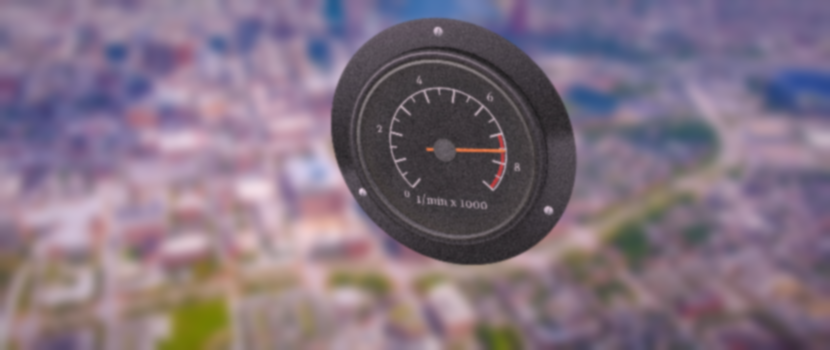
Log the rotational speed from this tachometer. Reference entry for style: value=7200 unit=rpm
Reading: value=7500 unit=rpm
